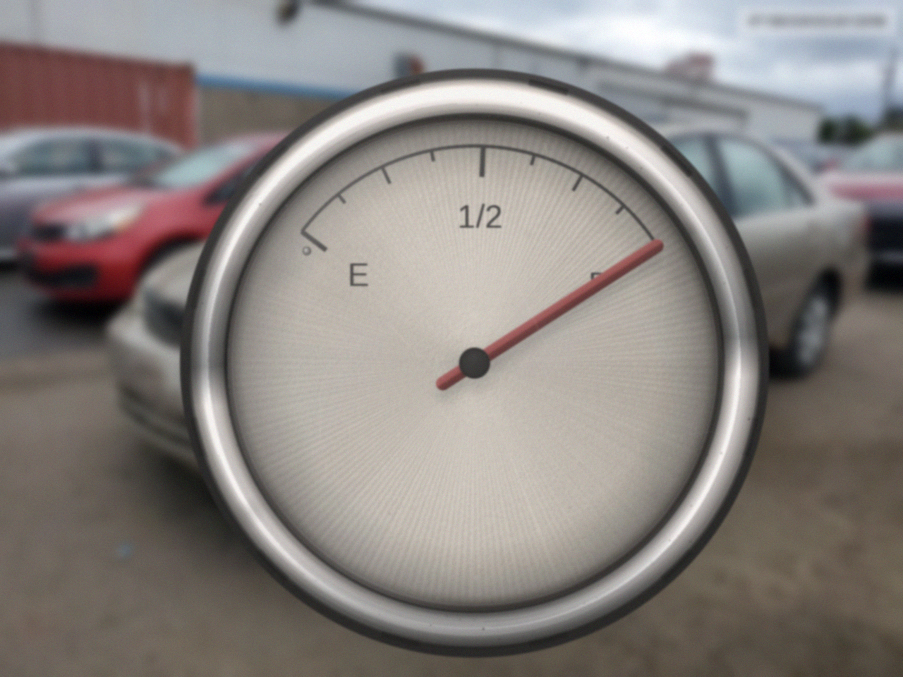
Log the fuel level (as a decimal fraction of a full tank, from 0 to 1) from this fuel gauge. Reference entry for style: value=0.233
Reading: value=1
